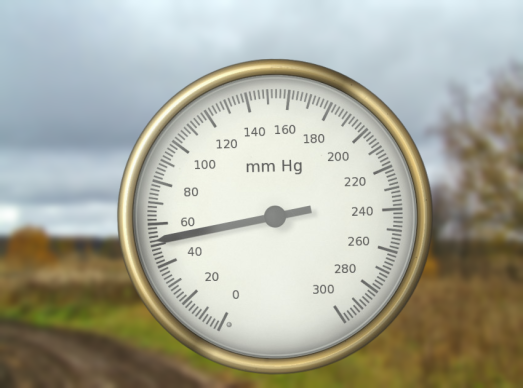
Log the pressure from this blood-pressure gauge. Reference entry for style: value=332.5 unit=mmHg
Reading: value=52 unit=mmHg
